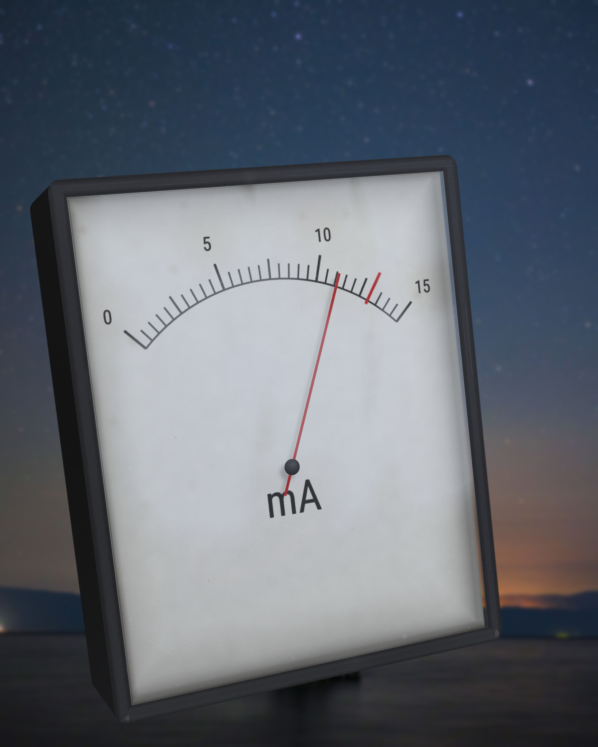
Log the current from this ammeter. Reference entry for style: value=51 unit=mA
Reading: value=11 unit=mA
